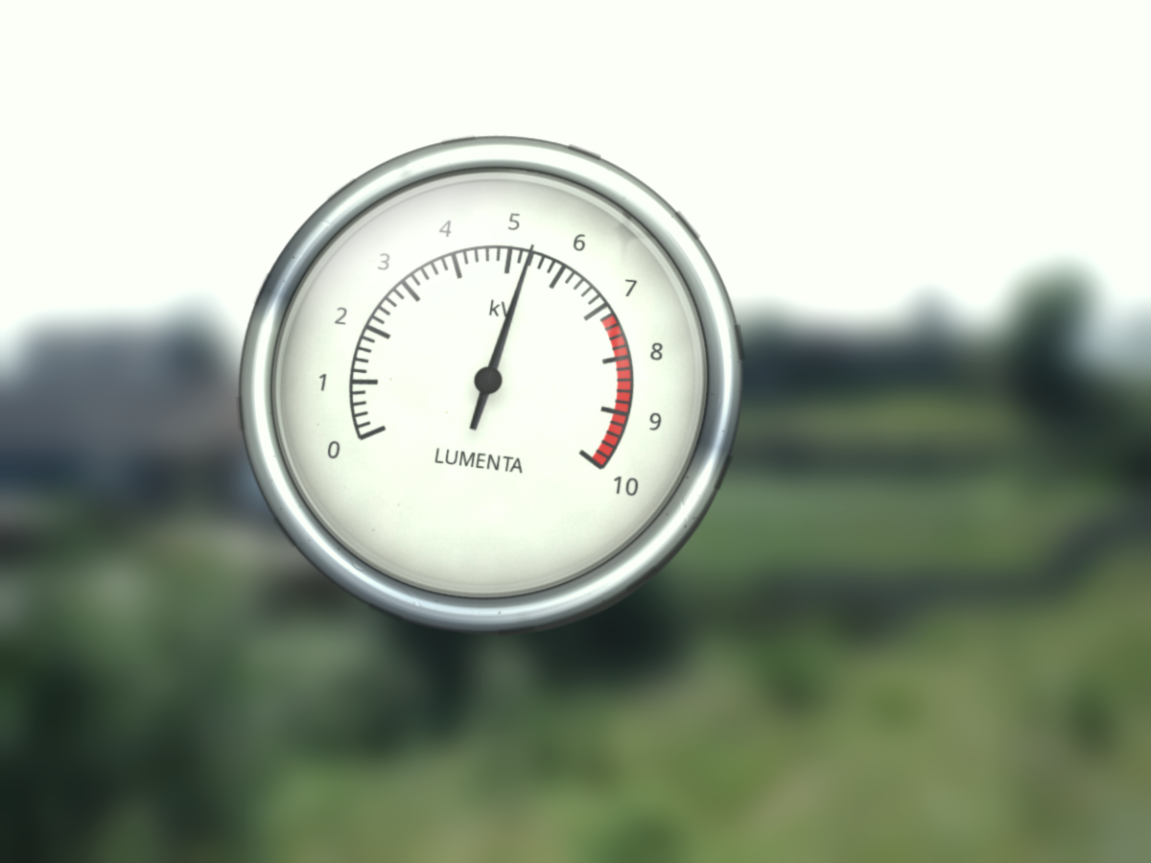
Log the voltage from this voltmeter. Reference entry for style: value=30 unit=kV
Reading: value=5.4 unit=kV
